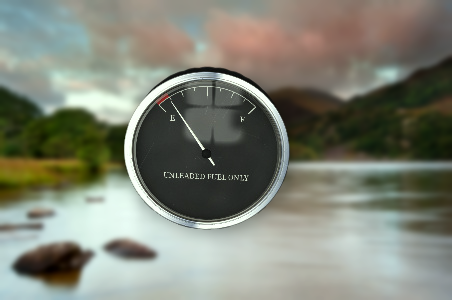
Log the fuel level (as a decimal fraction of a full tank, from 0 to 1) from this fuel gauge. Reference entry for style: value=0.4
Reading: value=0.125
